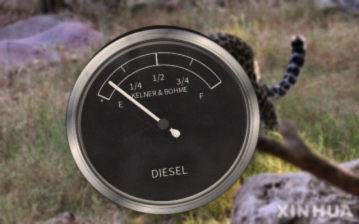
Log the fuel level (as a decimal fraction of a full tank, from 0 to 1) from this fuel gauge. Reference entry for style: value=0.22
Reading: value=0.125
